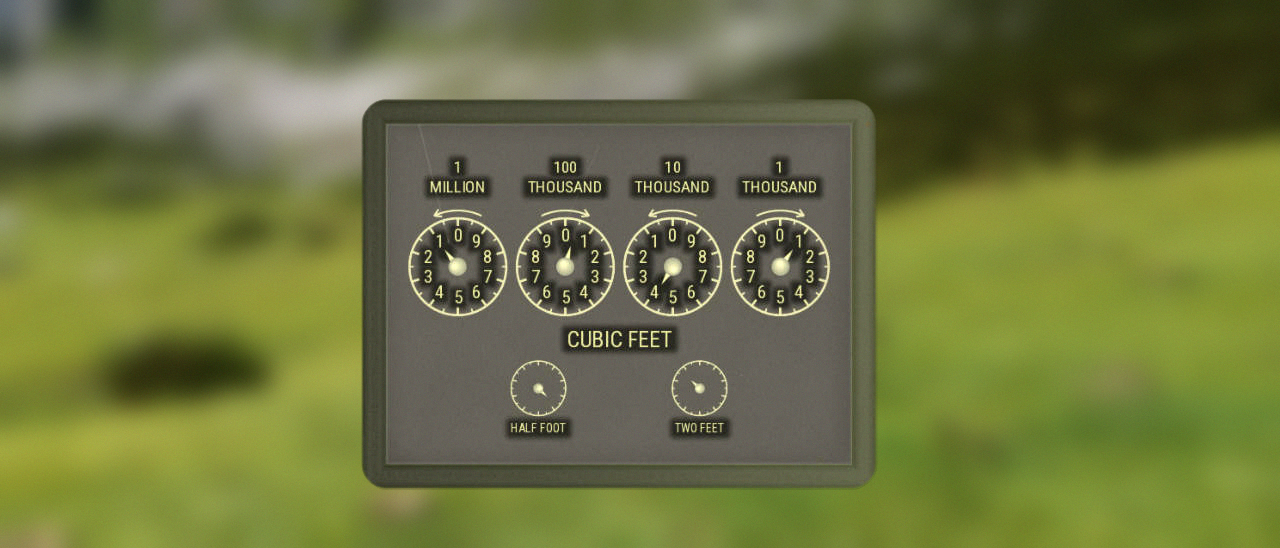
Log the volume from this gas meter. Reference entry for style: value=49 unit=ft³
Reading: value=104100 unit=ft³
